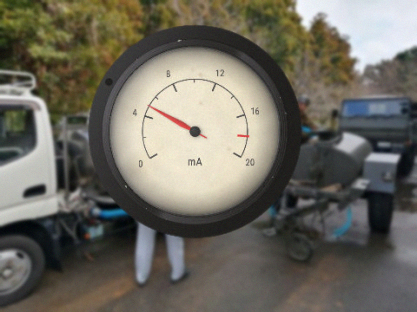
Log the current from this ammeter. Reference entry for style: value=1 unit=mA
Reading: value=5 unit=mA
